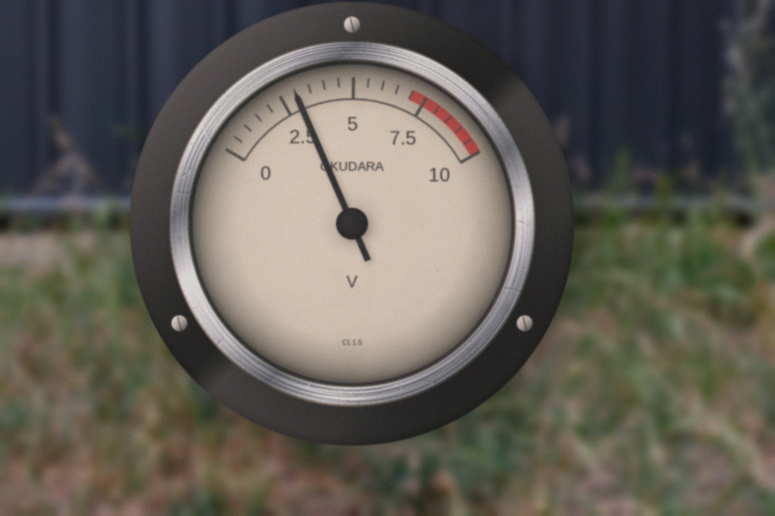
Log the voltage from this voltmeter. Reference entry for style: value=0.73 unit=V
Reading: value=3 unit=V
